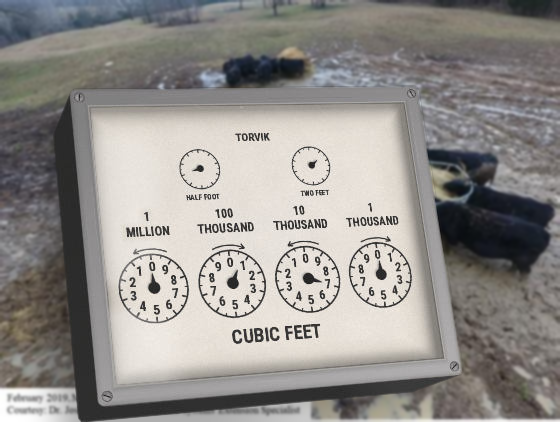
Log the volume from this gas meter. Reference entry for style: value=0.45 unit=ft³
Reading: value=7000 unit=ft³
